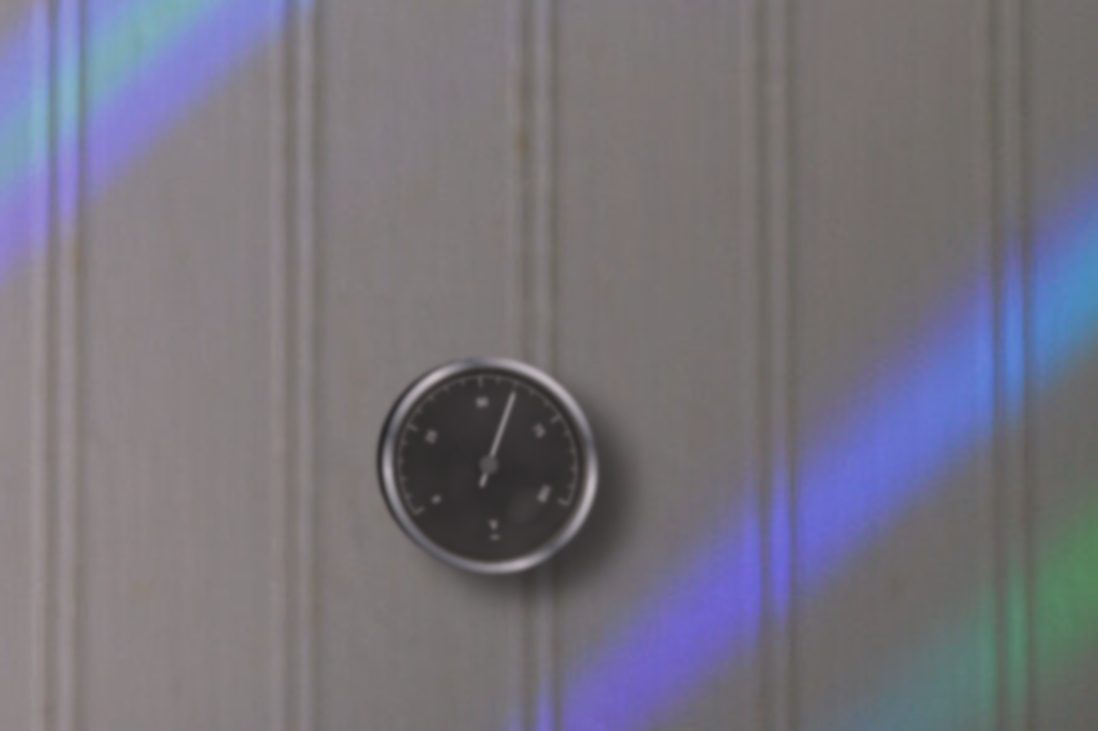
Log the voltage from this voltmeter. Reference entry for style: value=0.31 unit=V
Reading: value=60 unit=V
